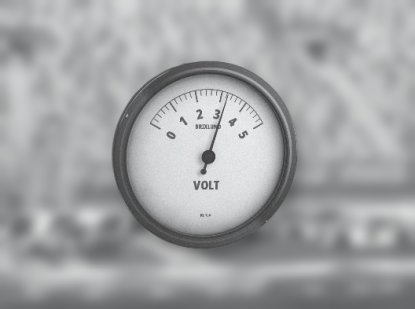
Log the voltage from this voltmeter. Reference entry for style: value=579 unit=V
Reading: value=3.2 unit=V
